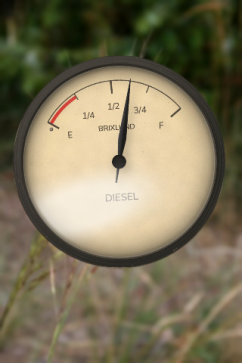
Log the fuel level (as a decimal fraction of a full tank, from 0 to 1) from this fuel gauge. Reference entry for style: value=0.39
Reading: value=0.625
